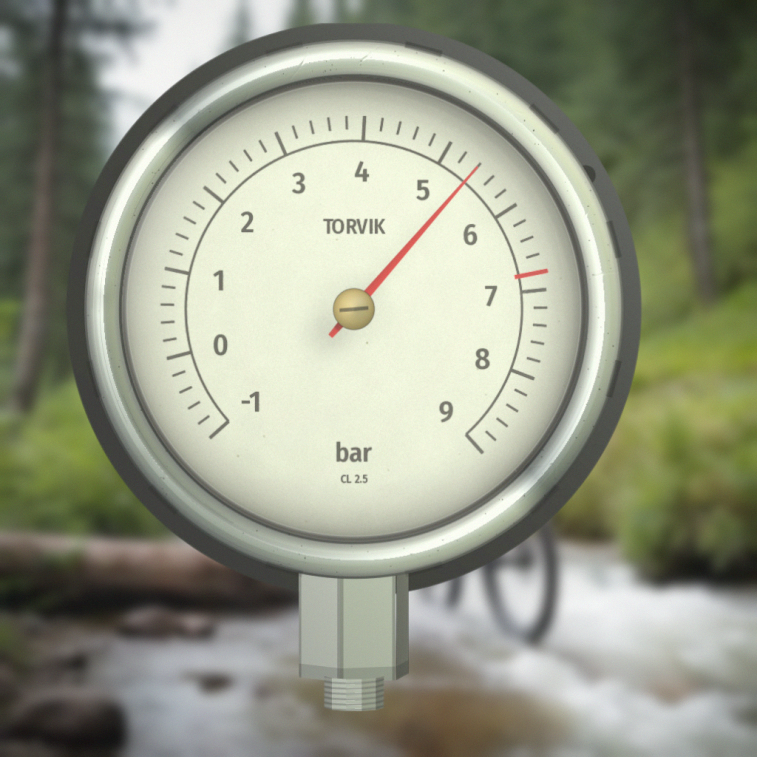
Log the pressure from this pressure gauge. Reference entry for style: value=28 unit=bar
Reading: value=5.4 unit=bar
